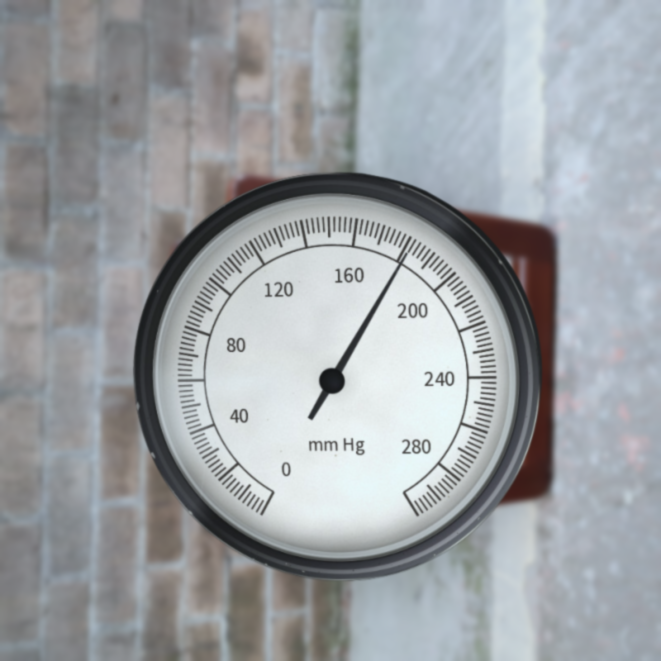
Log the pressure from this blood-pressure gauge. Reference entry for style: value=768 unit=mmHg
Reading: value=182 unit=mmHg
